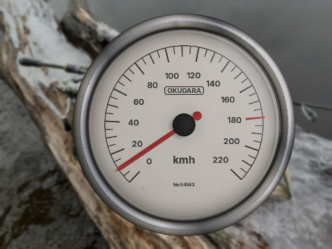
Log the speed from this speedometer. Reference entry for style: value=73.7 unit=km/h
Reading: value=10 unit=km/h
